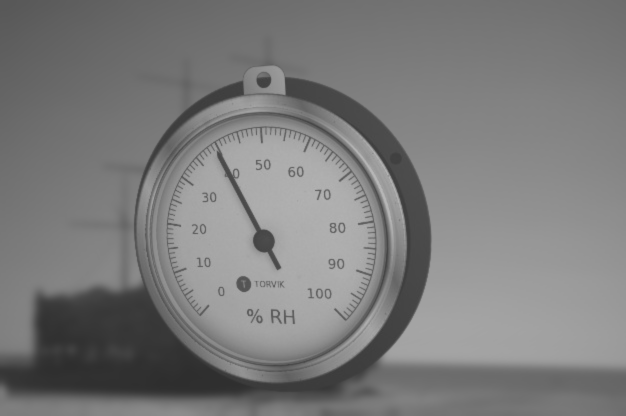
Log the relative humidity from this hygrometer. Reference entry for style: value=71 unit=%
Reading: value=40 unit=%
